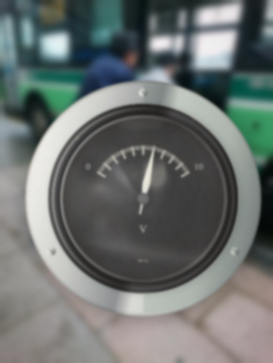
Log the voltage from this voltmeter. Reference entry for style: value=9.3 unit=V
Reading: value=6 unit=V
